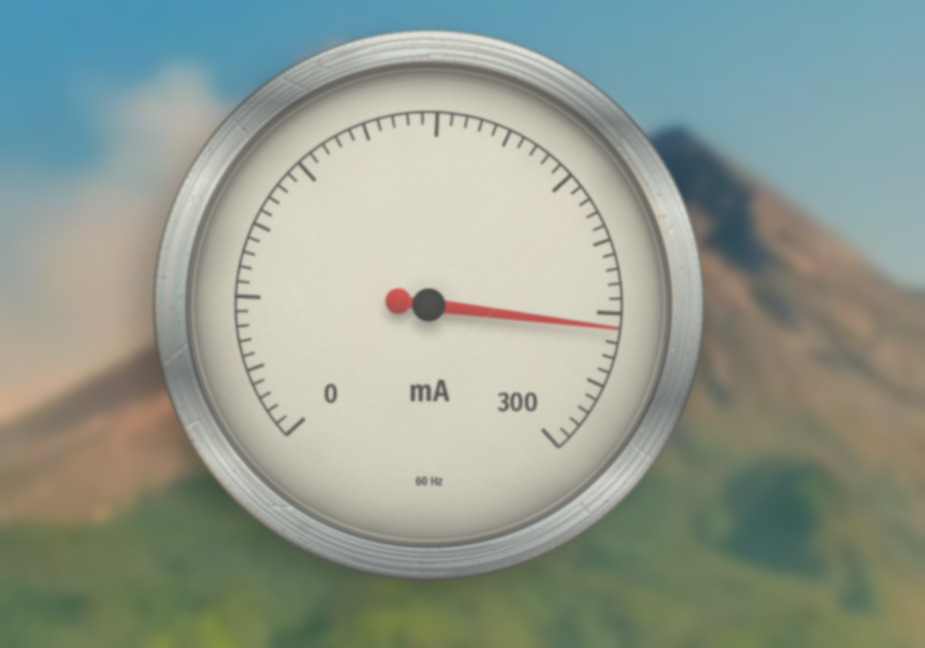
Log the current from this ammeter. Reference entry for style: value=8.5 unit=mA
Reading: value=255 unit=mA
